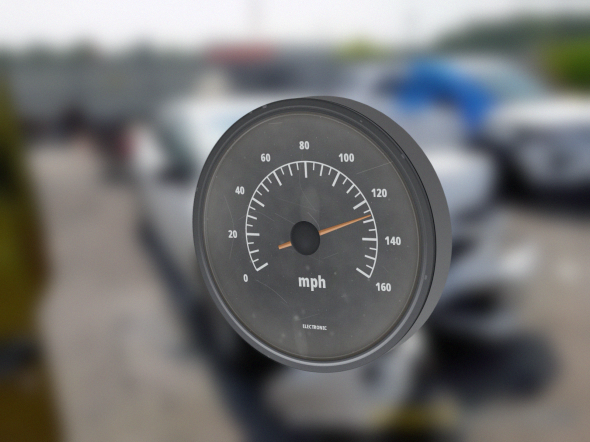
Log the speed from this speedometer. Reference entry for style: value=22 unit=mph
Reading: value=127.5 unit=mph
